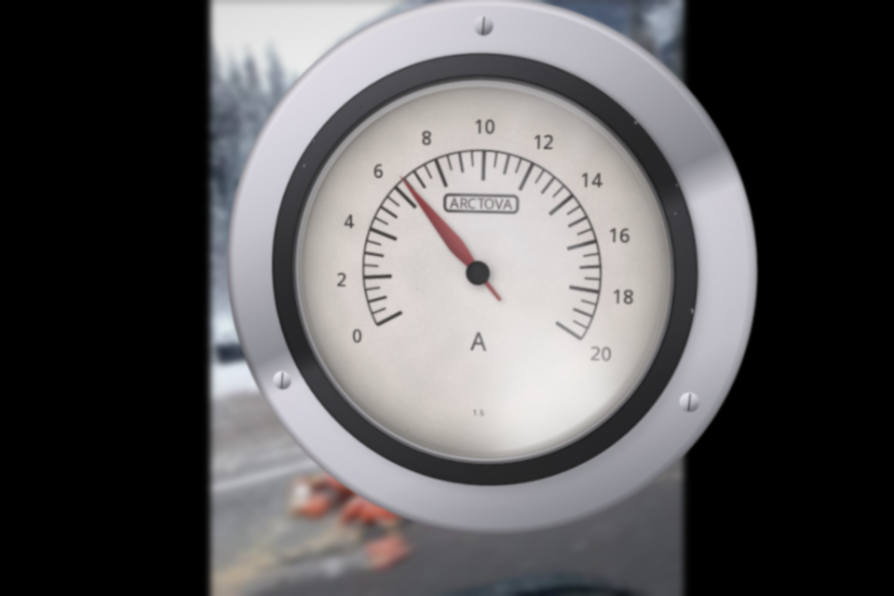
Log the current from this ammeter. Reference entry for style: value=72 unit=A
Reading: value=6.5 unit=A
